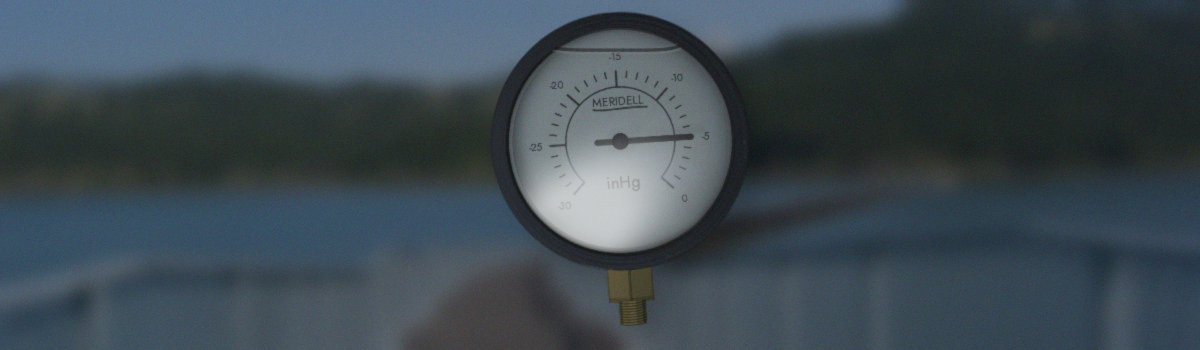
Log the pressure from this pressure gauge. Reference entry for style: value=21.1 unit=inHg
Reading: value=-5 unit=inHg
